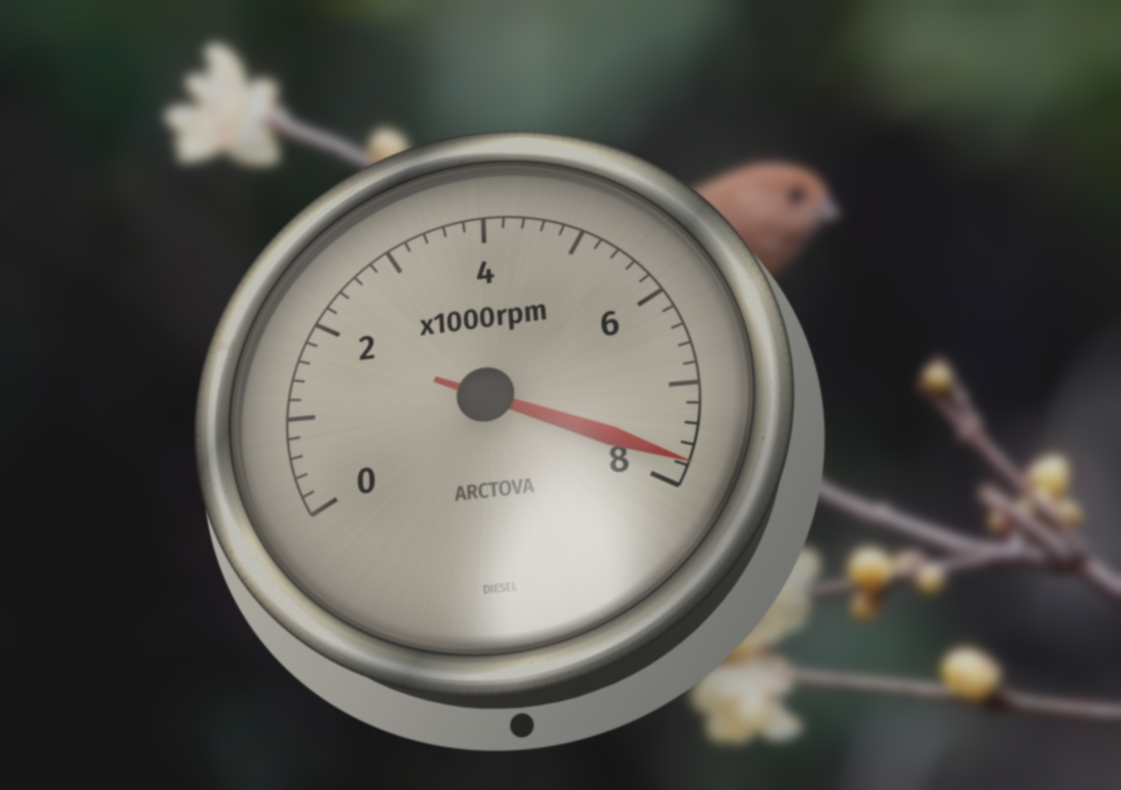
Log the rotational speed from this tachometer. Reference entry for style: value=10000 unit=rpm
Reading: value=7800 unit=rpm
